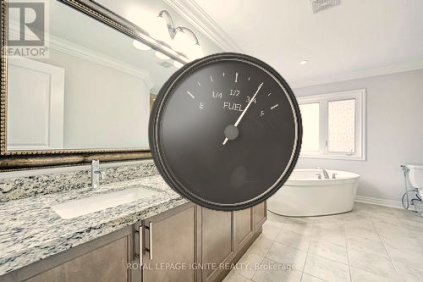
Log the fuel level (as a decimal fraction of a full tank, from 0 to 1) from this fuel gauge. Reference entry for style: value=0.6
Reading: value=0.75
